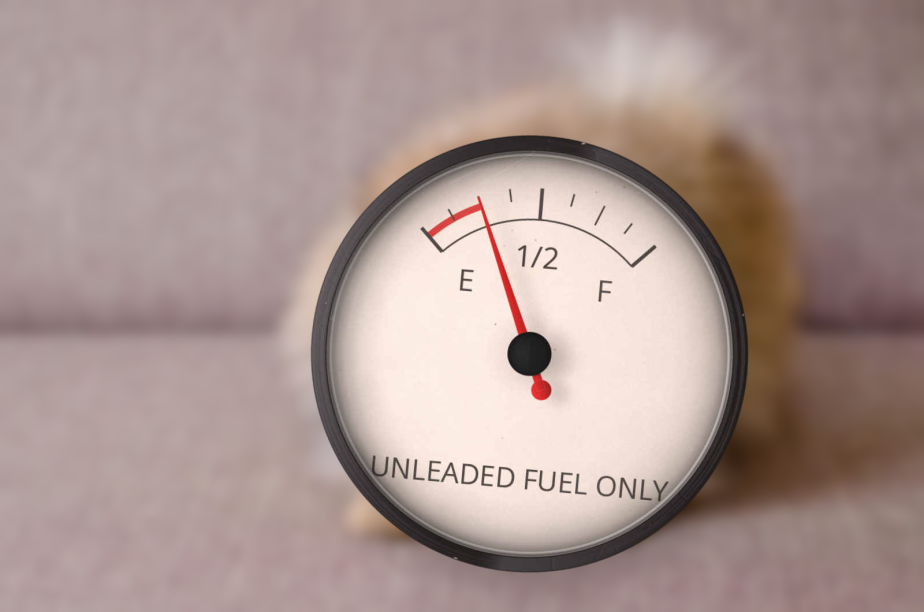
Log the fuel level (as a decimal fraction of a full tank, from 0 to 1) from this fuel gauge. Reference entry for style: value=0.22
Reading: value=0.25
